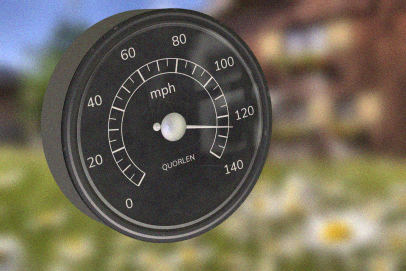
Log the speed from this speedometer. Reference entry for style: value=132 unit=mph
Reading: value=125 unit=mph
